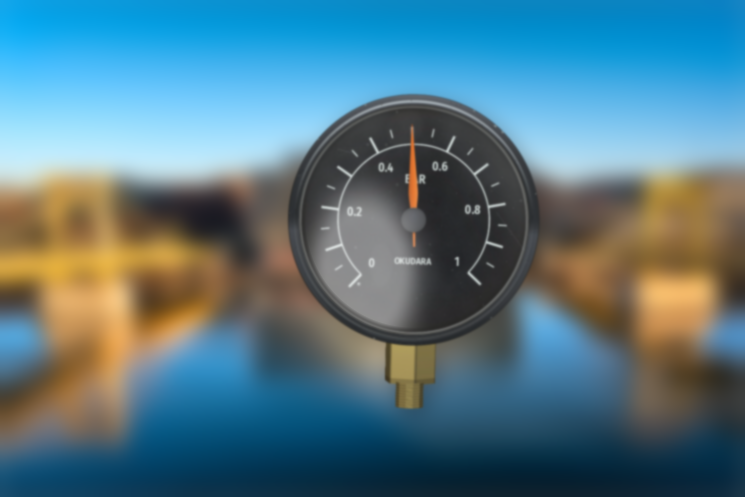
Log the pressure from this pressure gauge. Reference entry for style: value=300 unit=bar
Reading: value=0.5 unit=bar
